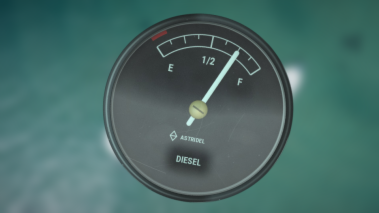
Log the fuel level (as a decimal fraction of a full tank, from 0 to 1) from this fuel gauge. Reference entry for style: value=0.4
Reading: value=0.75
